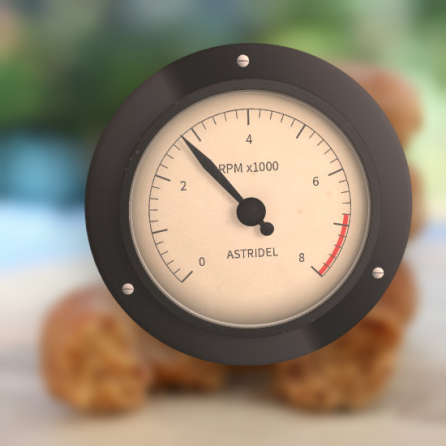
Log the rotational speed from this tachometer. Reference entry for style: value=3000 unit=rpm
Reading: value=2800 unit=rpm
